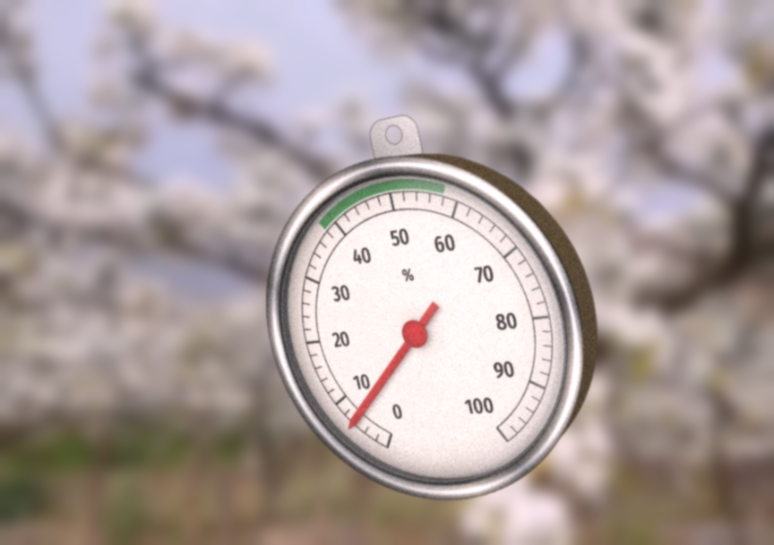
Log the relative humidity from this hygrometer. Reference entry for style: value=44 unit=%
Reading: value=6 unit=%
